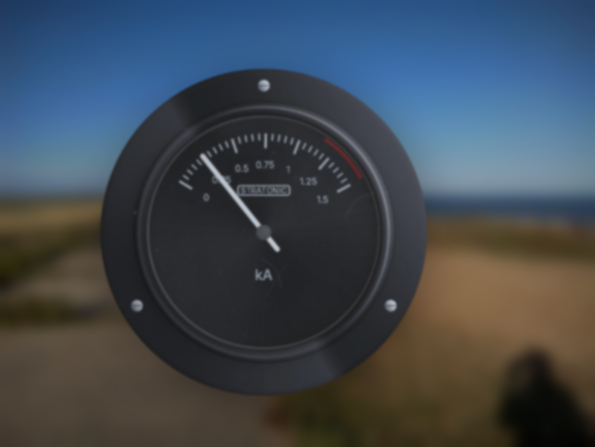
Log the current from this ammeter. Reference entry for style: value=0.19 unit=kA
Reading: value=0.25 unit=kA
